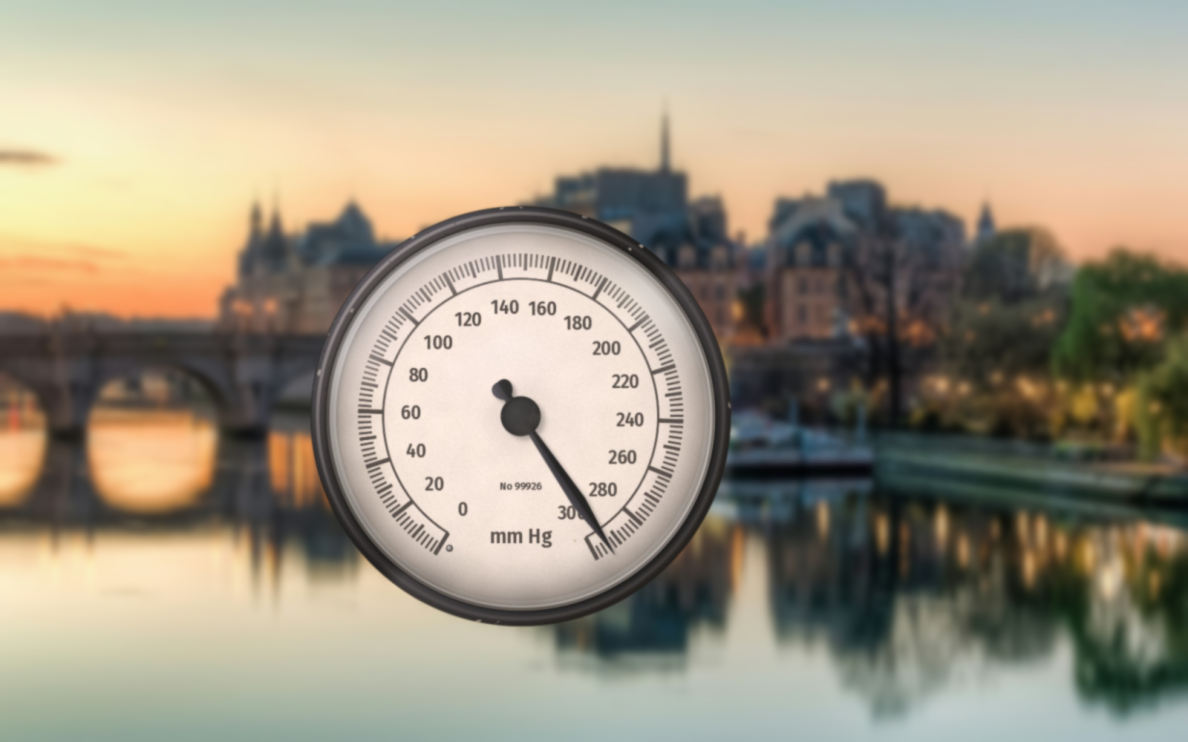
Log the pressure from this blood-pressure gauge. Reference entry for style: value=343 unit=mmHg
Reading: value=294 unit=mmHg
